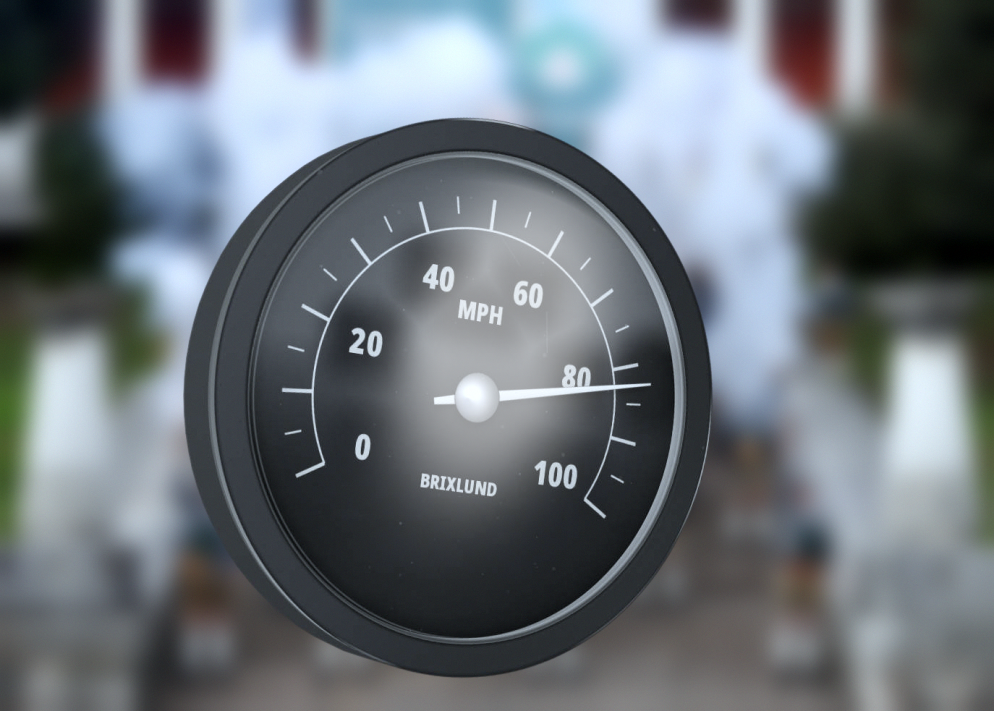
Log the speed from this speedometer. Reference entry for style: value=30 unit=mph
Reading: value=82.5 unit=mph
